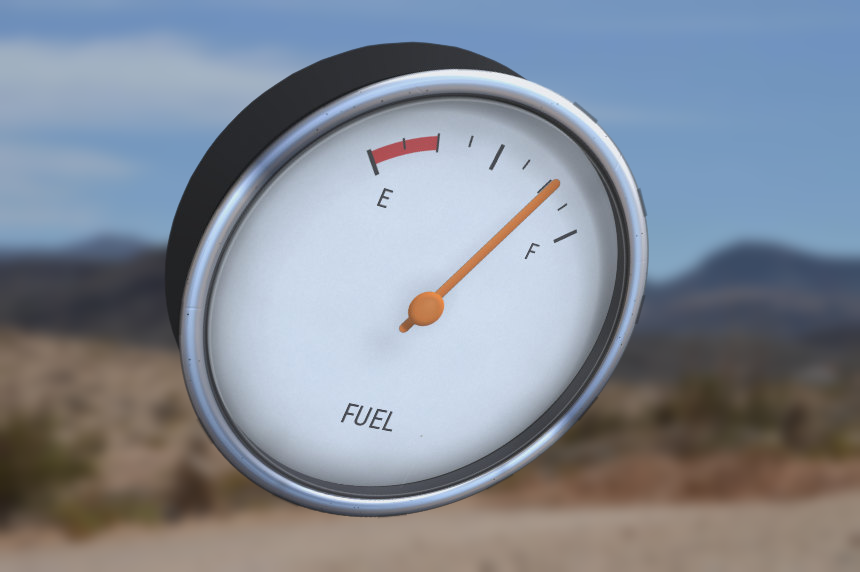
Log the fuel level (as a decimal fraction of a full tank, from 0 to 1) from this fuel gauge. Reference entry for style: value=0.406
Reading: value=0.75
